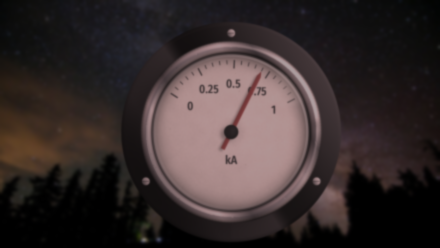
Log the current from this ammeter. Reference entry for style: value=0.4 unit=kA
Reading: value=0.7 unit=kA
